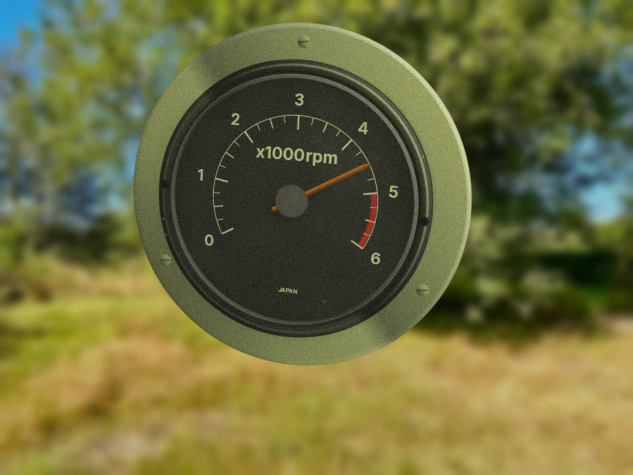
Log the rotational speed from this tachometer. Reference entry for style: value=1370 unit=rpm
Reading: value=4500 unit=rpm
